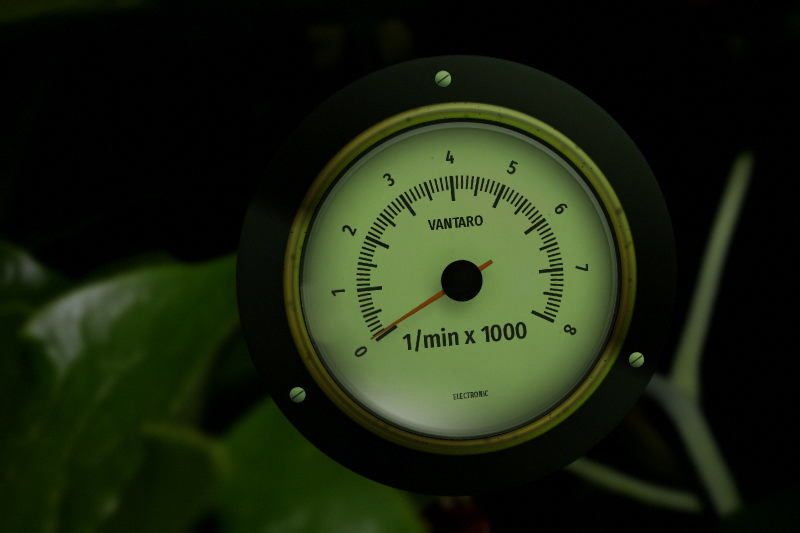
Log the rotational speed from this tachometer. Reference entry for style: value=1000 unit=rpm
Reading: value=100 unit=rpm
